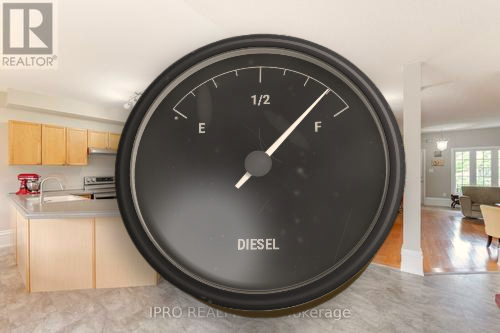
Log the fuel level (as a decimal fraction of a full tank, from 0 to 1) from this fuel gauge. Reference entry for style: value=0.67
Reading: value=0.875
